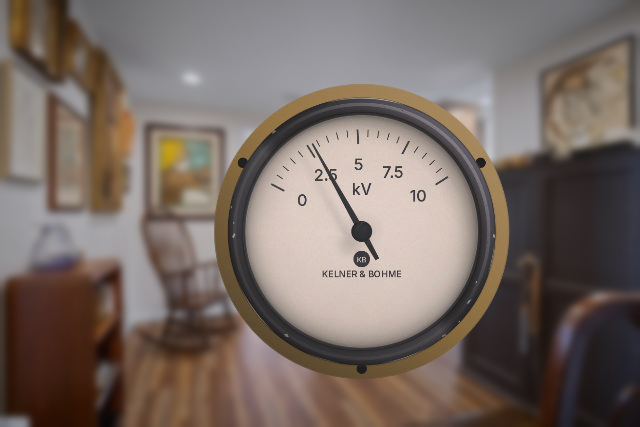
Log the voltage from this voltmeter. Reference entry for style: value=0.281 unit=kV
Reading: value=2.75 unit=kV
